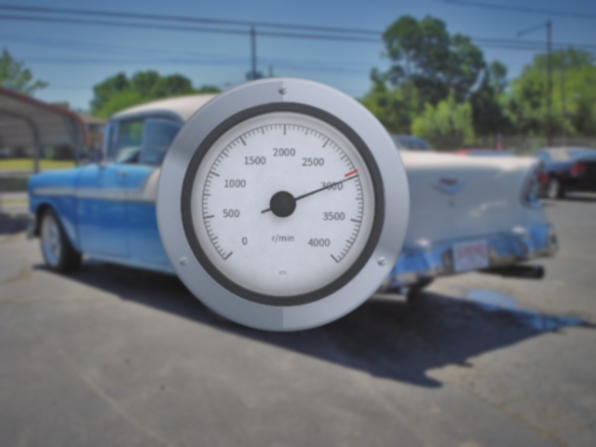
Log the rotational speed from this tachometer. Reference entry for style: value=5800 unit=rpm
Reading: value=3000 unit=rpm
